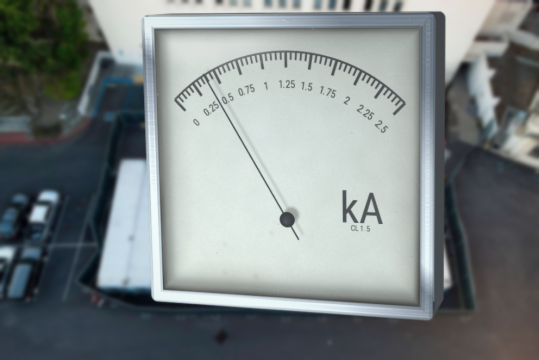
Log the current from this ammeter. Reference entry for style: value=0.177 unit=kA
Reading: value=0.4 unit=kA
